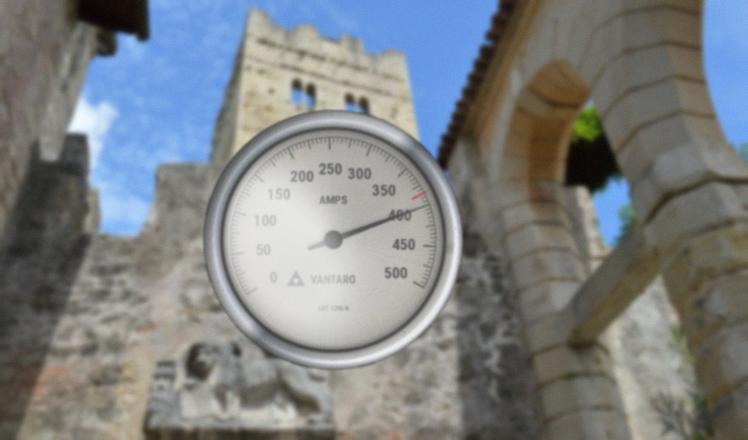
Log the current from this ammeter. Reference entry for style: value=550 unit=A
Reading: value=400 unit=A
